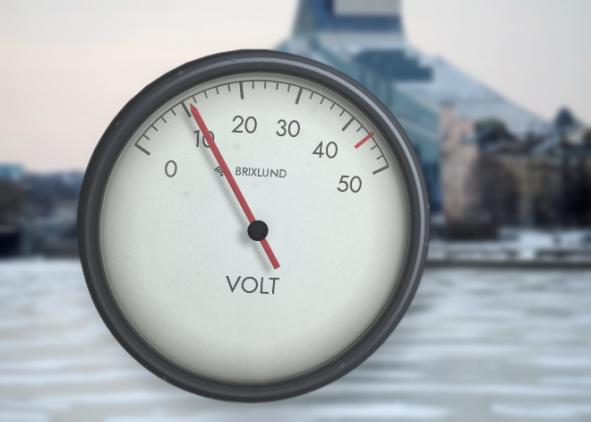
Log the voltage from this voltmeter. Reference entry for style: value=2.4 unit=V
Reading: value=11 unit=V
